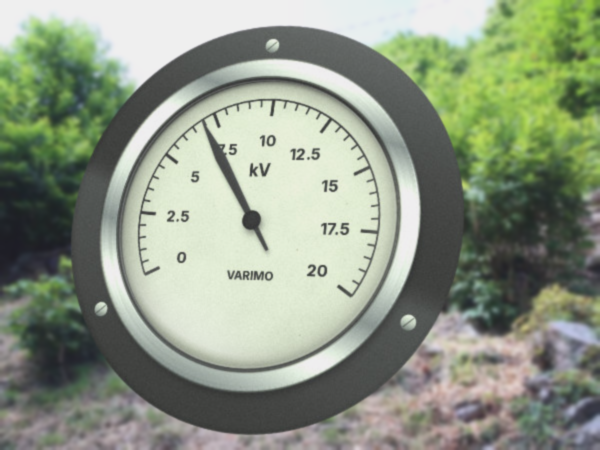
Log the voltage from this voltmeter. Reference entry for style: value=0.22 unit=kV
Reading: value=7 unit=kV
